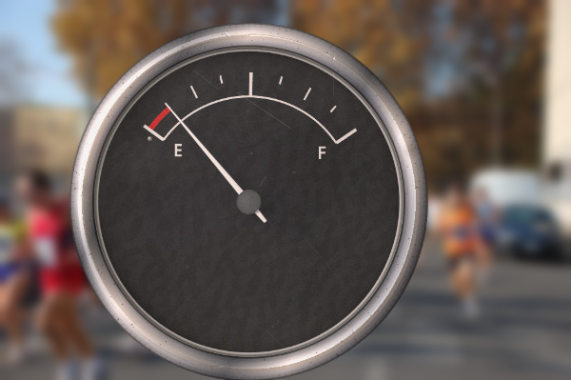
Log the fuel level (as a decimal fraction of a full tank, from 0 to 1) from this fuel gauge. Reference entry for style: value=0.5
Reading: value=0.125
